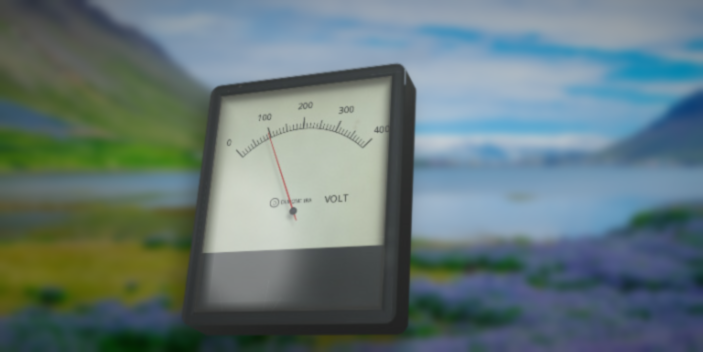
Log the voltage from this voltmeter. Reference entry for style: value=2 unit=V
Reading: value=100 unit=V
